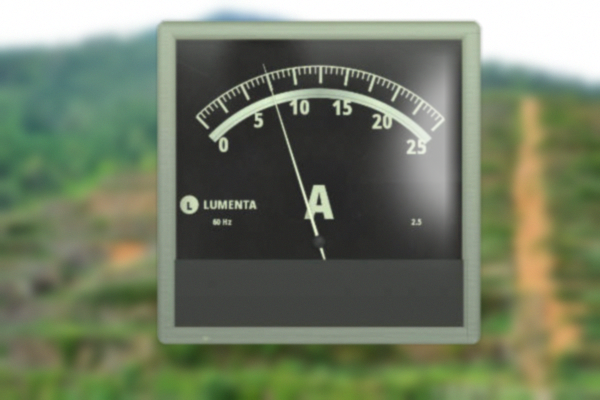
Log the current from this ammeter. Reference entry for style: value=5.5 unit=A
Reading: value=7.5 unit=A
